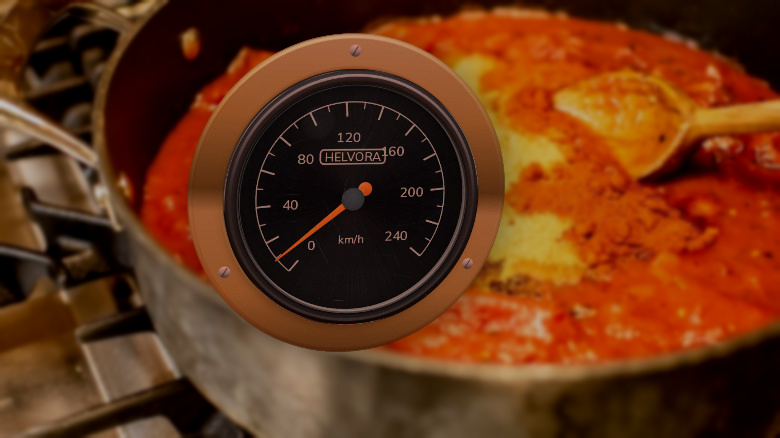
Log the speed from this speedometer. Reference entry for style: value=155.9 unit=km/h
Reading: value=10 unit=km/h
